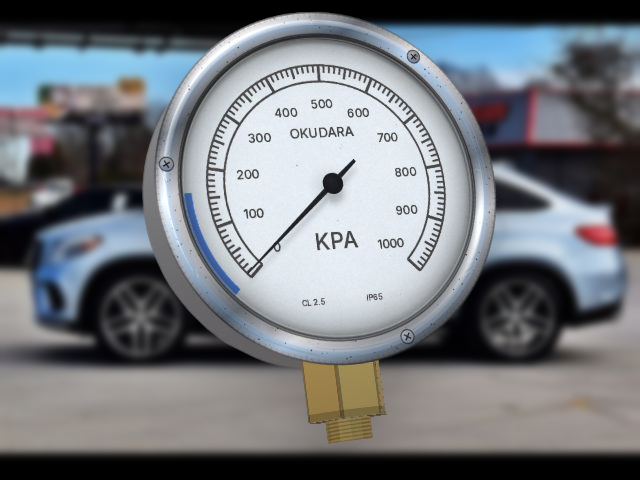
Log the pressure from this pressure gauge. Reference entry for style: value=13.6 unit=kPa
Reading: value=10 unit=kPa
